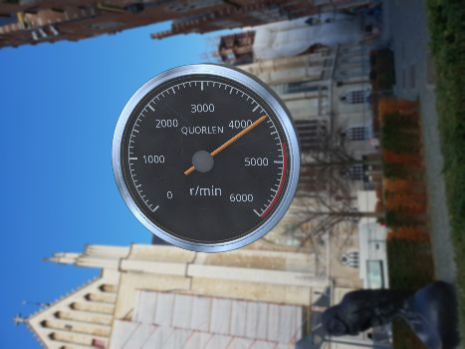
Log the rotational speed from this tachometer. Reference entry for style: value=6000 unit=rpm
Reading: value=4200 unit=rpm
